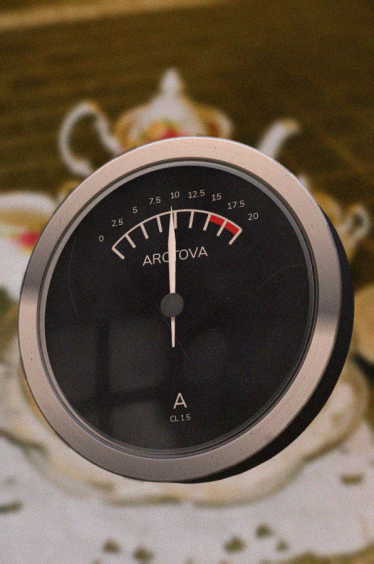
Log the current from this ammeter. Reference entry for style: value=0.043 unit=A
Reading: value=10 unit=A
